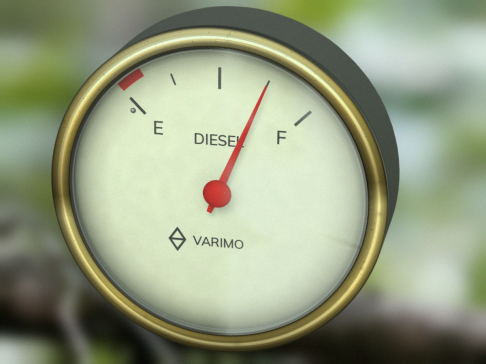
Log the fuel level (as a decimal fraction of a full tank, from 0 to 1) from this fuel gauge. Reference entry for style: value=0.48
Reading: value=0.75
